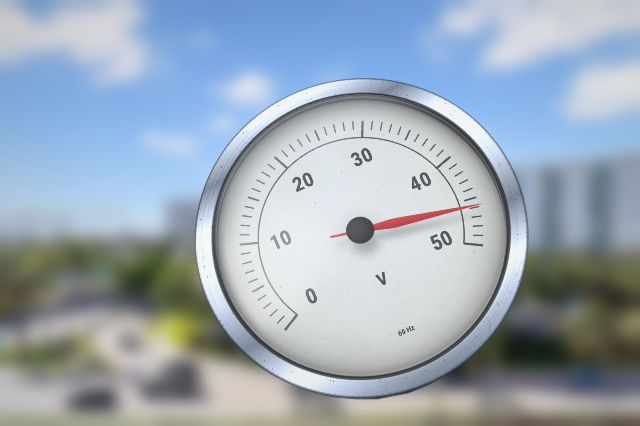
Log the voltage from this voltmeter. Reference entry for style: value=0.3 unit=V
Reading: value=46 unit=V
